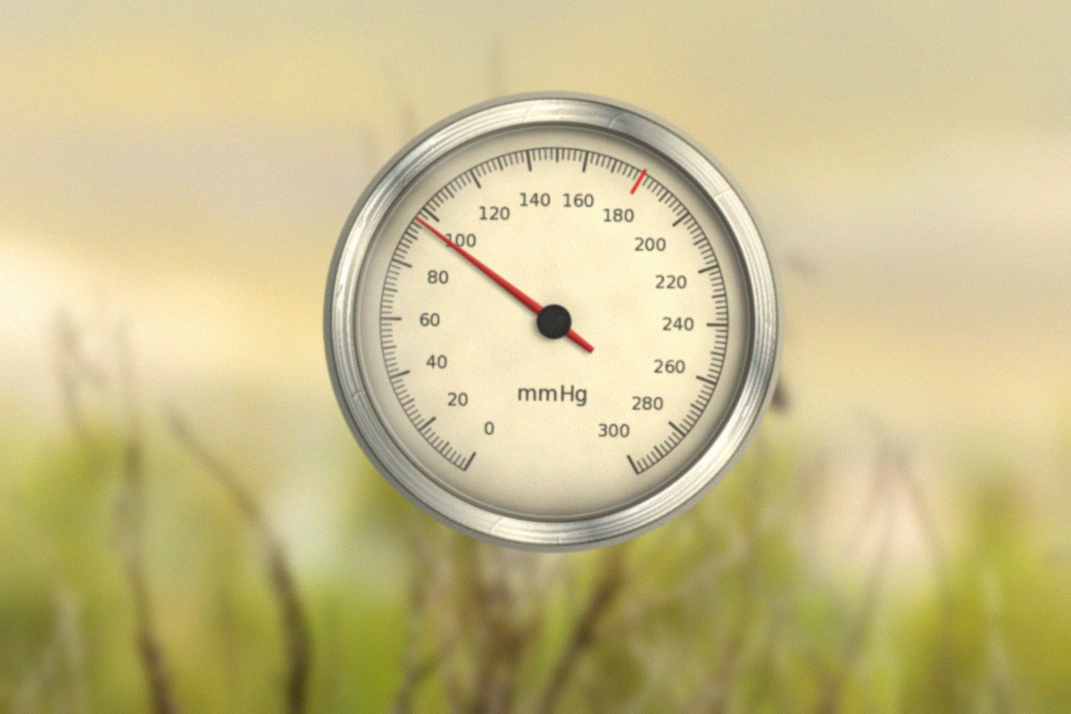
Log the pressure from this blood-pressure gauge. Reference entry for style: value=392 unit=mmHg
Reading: value=96 unit=mmHg
